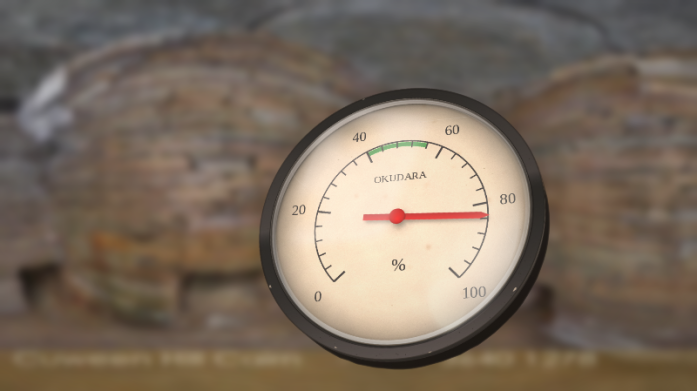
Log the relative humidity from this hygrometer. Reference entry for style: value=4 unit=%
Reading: value=84 unit=%
